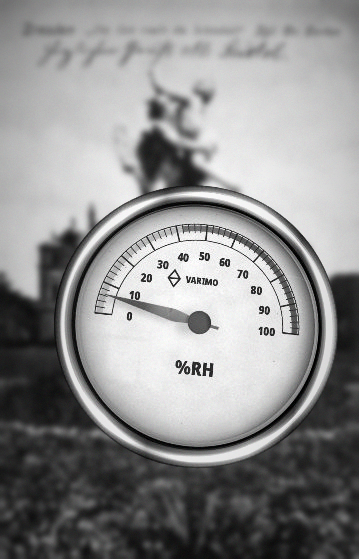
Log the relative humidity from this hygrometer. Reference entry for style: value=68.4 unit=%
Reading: value=6 unit=%
